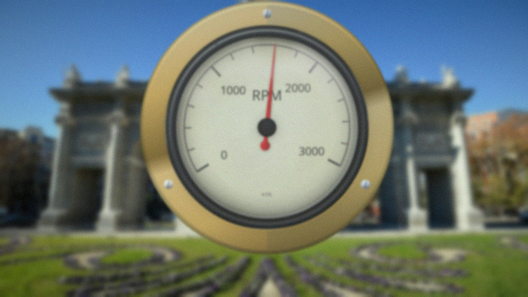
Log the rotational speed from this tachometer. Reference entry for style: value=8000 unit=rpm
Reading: value=1600 unit=rpm
